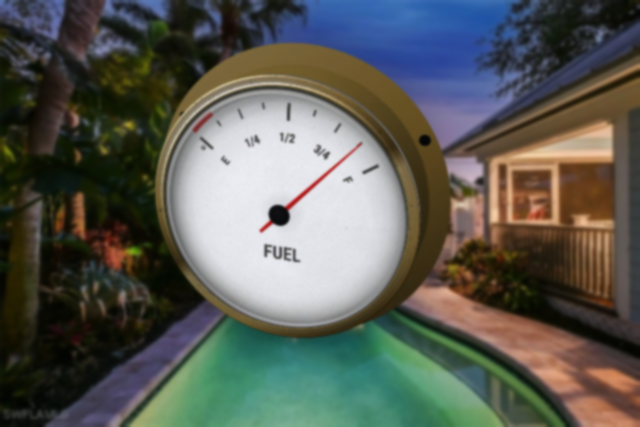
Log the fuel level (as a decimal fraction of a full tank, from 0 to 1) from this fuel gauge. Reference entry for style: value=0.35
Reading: value=0.875
